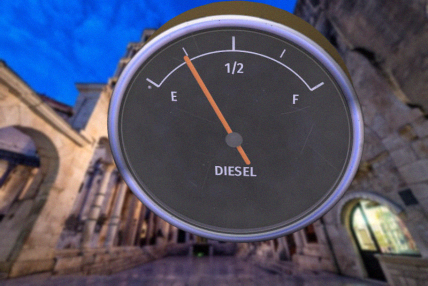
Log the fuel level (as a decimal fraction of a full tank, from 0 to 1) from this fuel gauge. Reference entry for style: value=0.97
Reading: value=0.25
